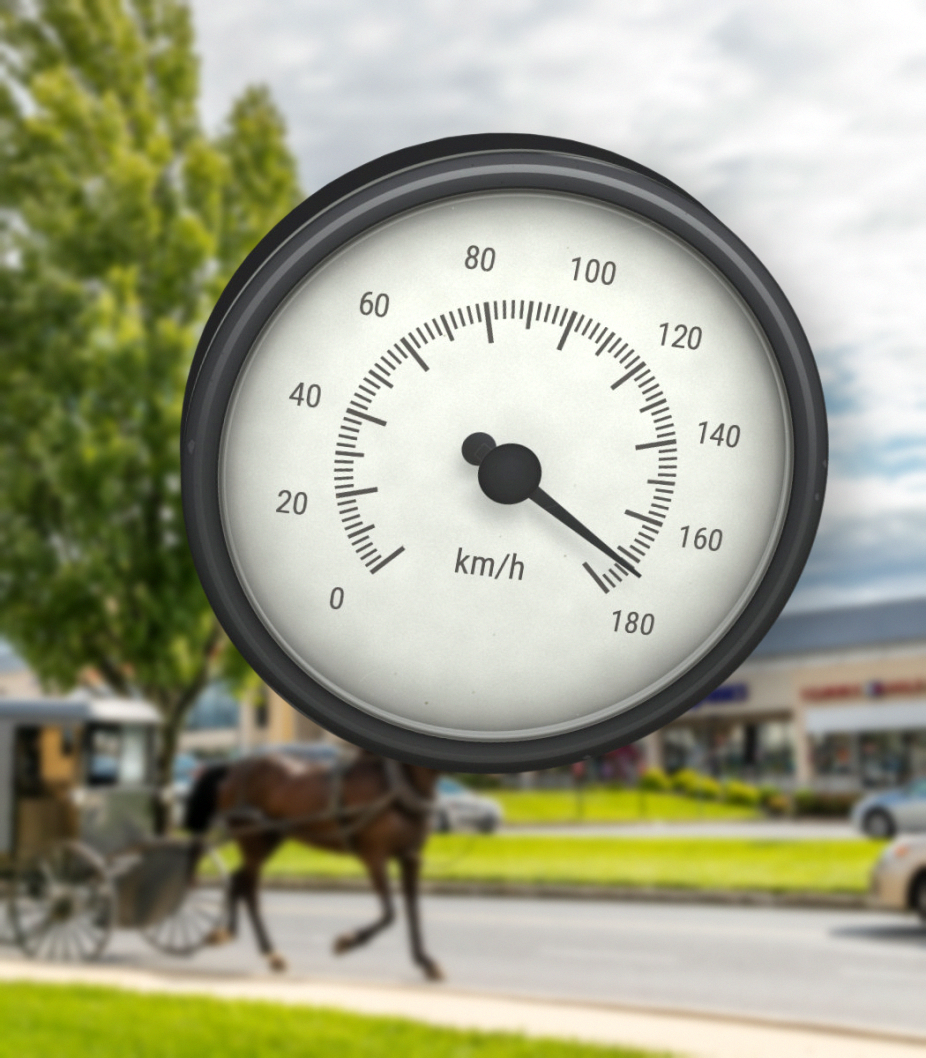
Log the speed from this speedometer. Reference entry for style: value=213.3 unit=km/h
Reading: value=172 unit=km/h
